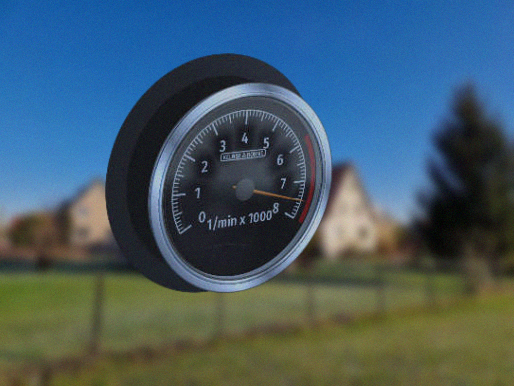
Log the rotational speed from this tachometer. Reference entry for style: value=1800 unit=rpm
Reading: value=7500 unit=rpm
